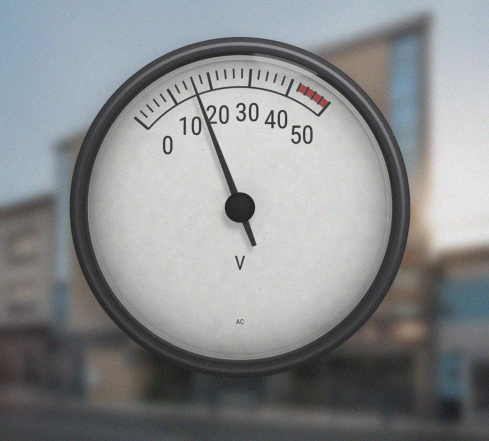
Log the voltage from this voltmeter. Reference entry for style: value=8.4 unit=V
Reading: value=16 unit=V
